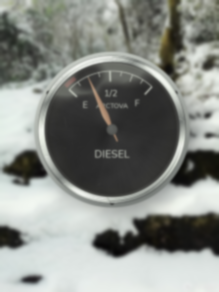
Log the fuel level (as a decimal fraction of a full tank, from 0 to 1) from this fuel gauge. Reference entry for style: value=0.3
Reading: value=0.25
